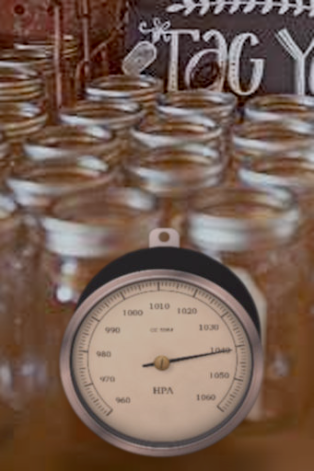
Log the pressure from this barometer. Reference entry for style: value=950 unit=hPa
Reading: value=1040 unit=hPa
